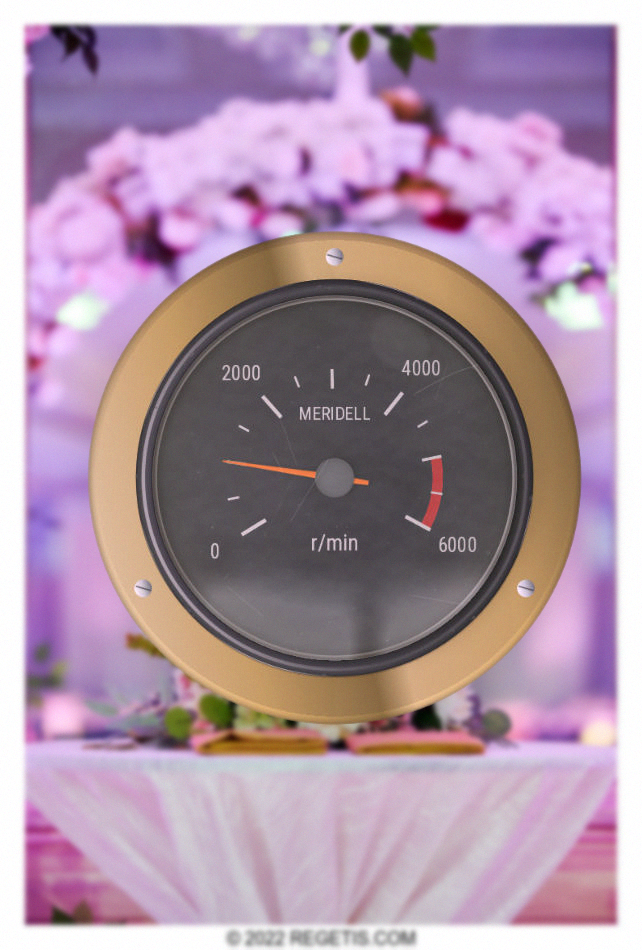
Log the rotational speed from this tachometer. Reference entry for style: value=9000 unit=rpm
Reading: value=1000 unit=rpm
